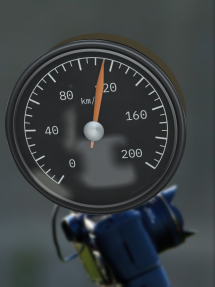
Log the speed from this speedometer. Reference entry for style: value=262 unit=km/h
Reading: value=115 unit=km/h
